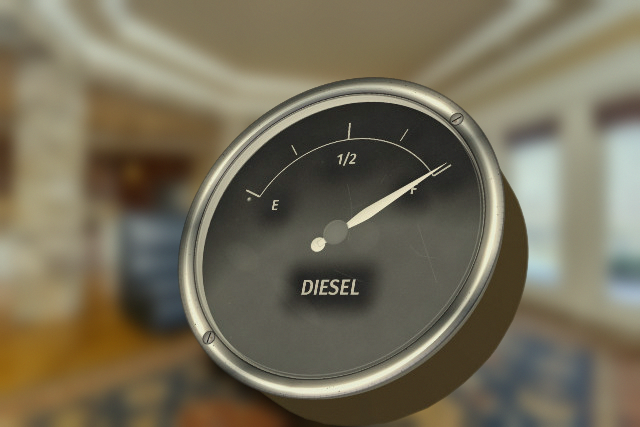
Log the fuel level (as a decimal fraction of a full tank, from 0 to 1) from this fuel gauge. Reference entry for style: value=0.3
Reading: value=1
